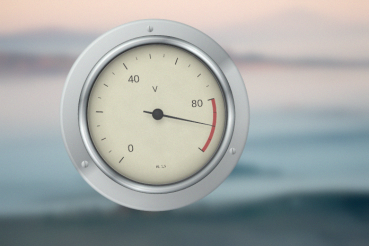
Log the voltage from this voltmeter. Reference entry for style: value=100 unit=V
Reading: value=90 unit=V
